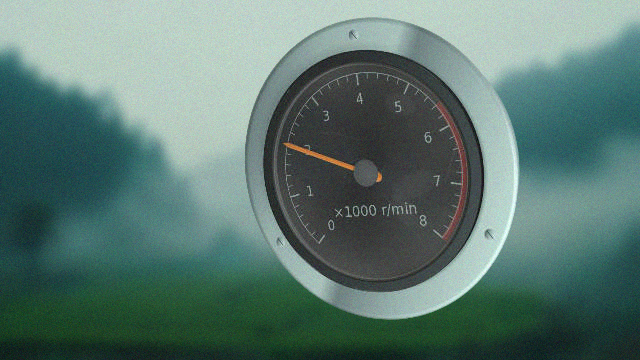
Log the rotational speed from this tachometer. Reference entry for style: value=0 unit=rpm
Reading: value=2000 unit=rpm
